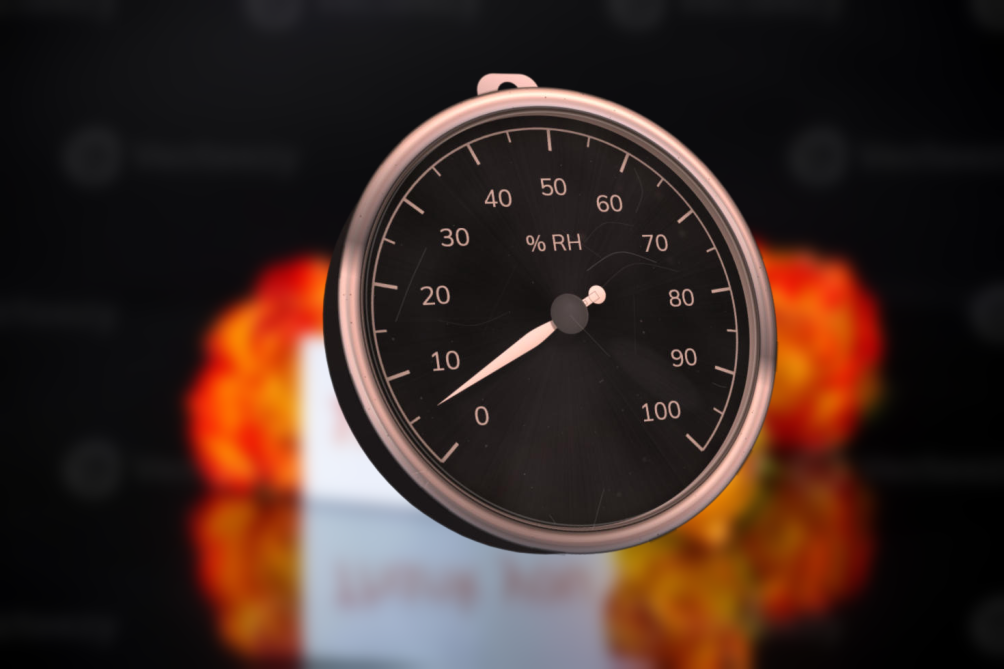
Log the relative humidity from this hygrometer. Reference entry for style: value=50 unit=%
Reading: value=5 unit=%
